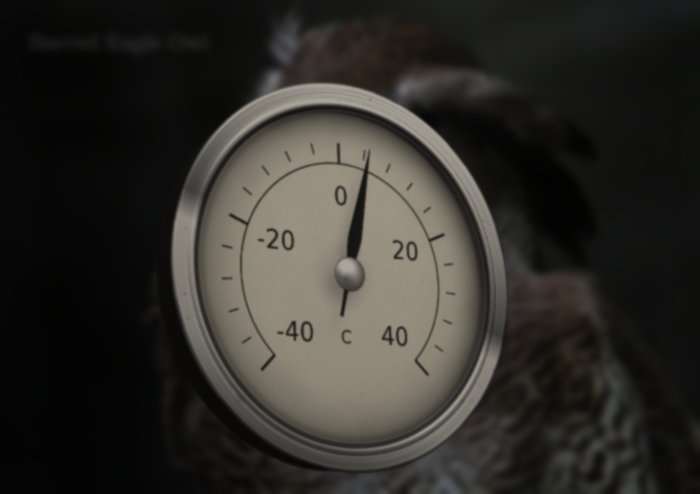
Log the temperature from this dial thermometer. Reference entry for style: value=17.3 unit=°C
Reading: value=4 unit=°C
